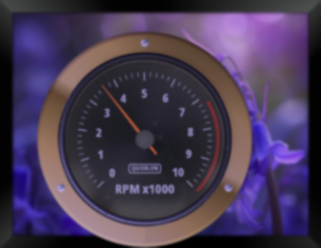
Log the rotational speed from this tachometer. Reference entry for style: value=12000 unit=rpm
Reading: value=3600 unit=rpm
